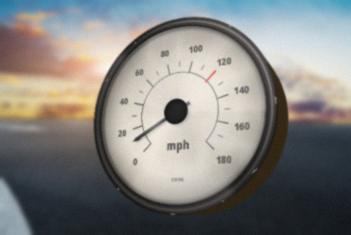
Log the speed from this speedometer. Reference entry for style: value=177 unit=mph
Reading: value=10 unit=mph
